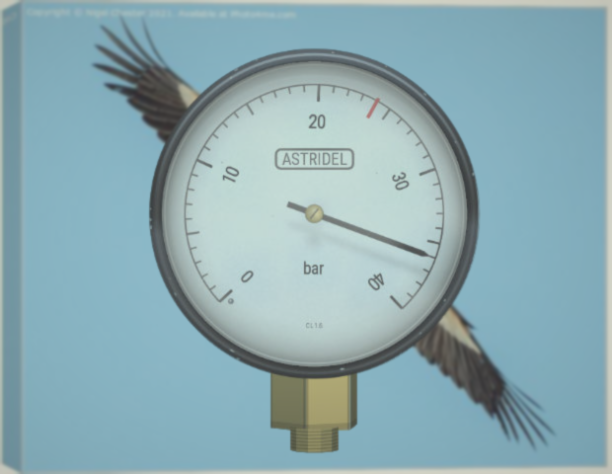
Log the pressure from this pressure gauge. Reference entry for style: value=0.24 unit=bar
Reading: value=36 unit=bar
